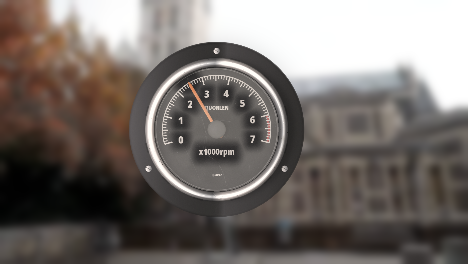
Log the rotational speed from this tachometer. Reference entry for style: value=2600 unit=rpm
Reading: value=2500 unit=rpm
